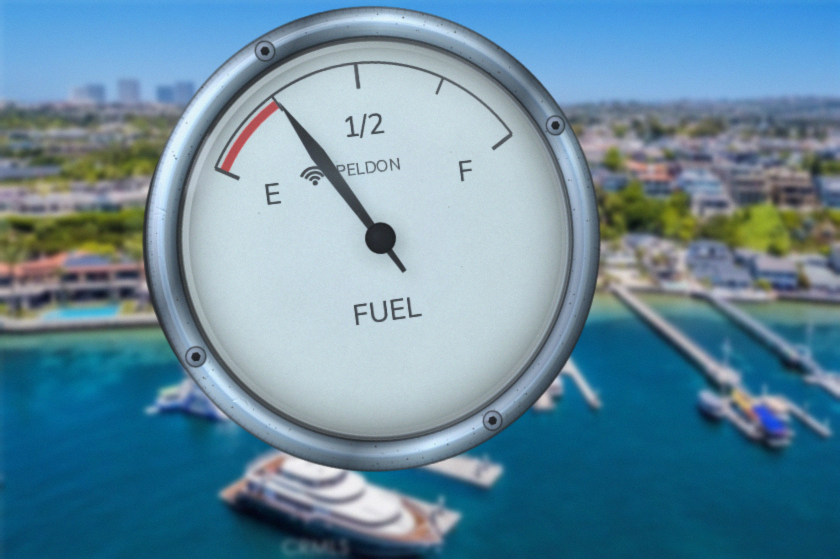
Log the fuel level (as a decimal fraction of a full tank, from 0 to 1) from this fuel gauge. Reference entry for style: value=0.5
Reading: value=0.25
